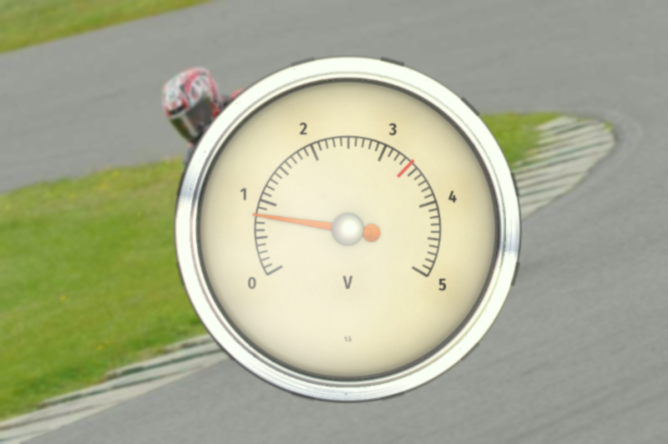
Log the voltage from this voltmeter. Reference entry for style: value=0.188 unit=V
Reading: value=0.8 unit=V
